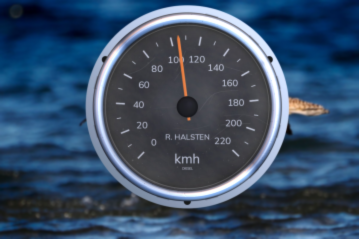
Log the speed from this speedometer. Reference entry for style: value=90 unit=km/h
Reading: value=105 unit=km/h
